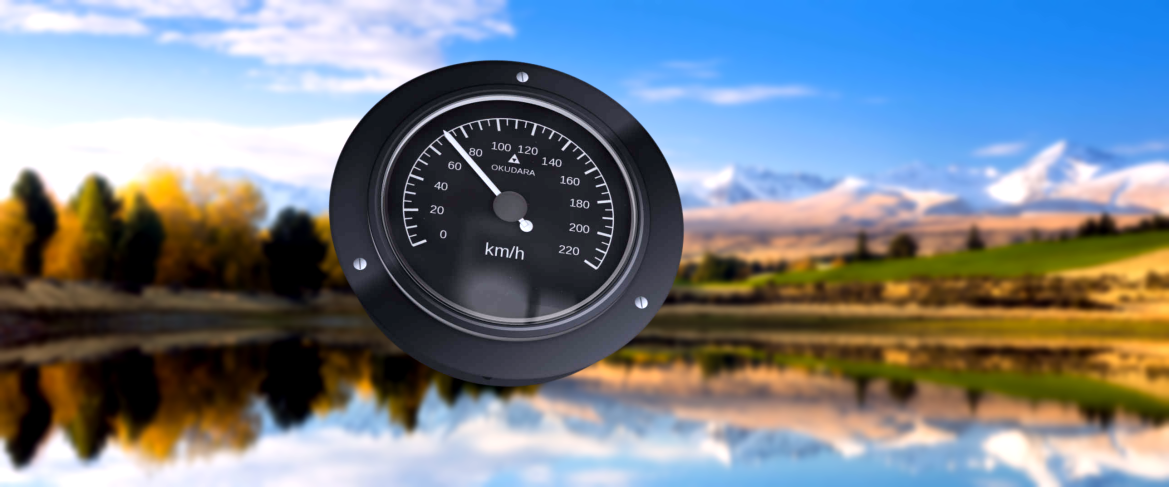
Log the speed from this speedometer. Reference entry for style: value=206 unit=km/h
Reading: value=70 unit=km/h
